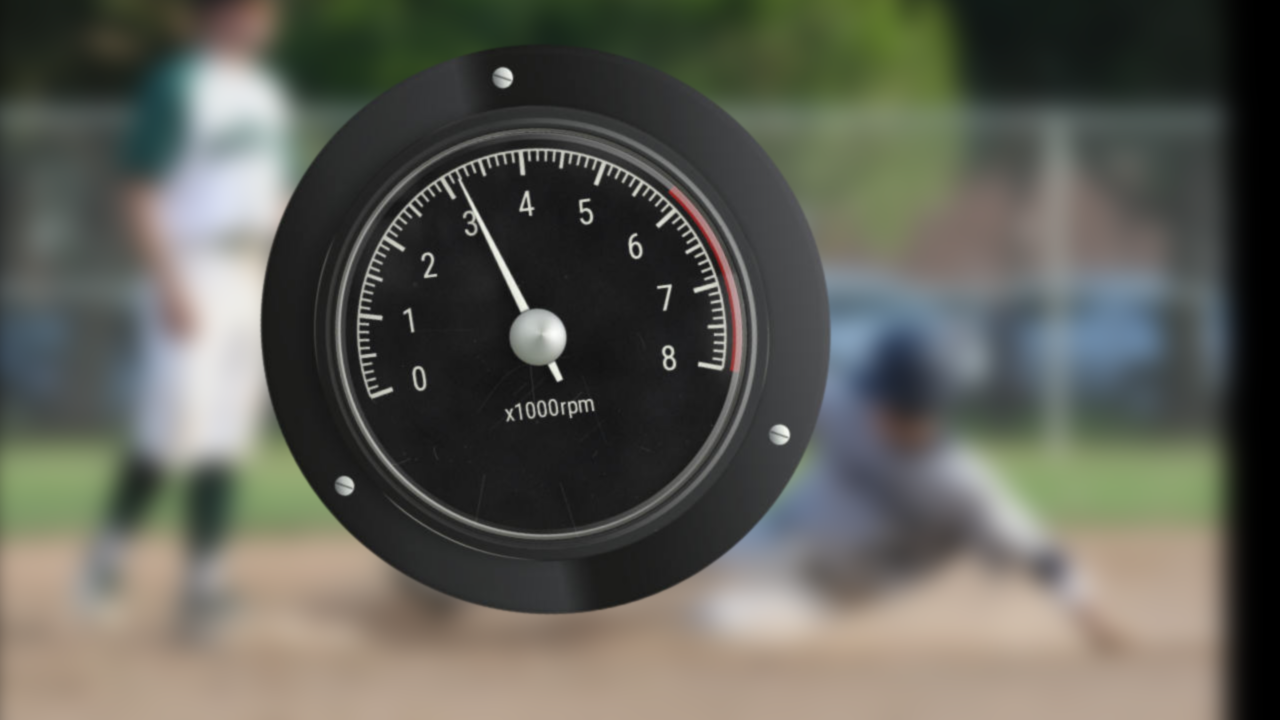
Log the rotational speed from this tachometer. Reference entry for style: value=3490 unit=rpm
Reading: value=3200 unit=rpm
